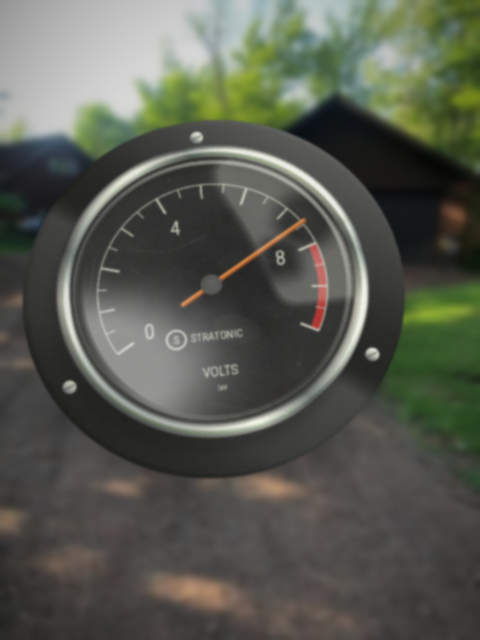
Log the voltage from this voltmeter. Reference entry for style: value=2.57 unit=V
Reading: value=7.5 unit=V
